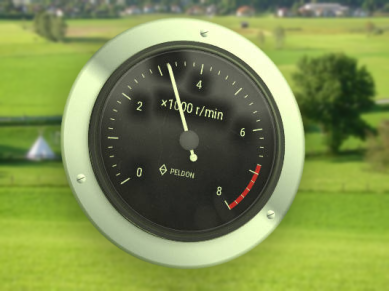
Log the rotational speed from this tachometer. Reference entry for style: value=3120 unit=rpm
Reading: value=3200 unit=rpm
